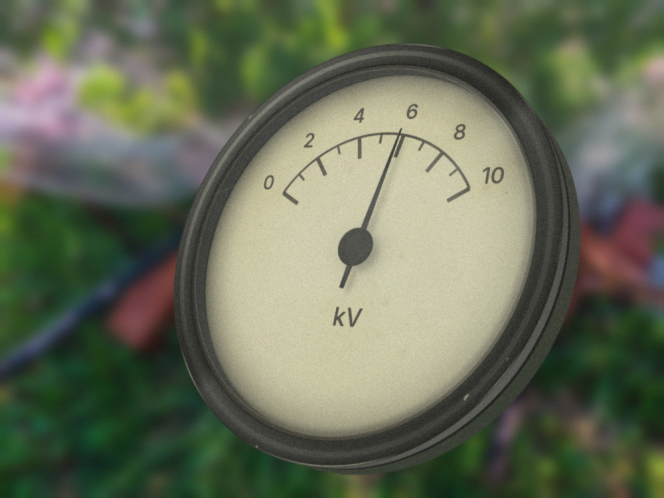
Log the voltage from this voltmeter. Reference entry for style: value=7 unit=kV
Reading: value=6 unit=kV
